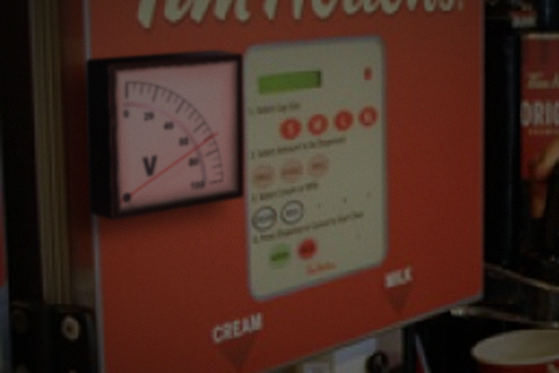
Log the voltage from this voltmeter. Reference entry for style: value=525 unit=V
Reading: value=70 unit=V
